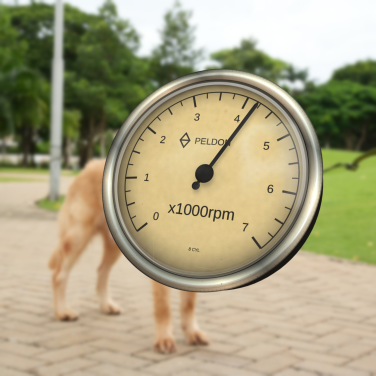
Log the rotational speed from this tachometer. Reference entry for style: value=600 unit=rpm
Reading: value=4250 unit=rpm
